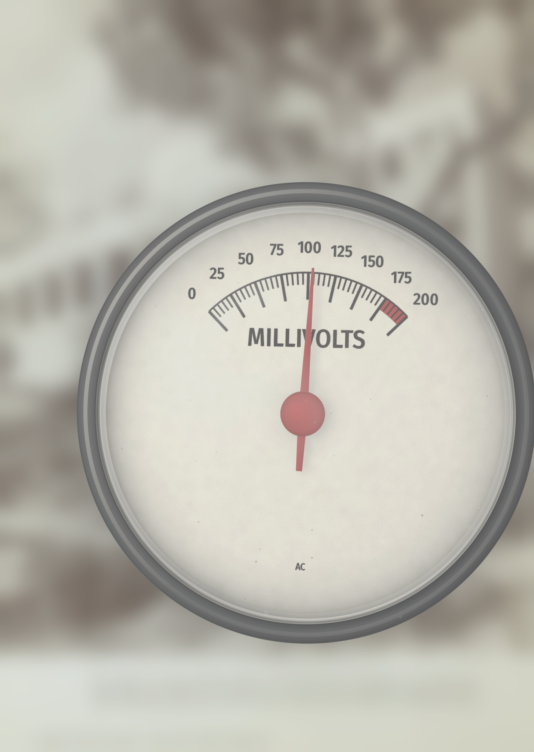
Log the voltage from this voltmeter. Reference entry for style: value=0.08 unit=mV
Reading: value=105 unit=mV
